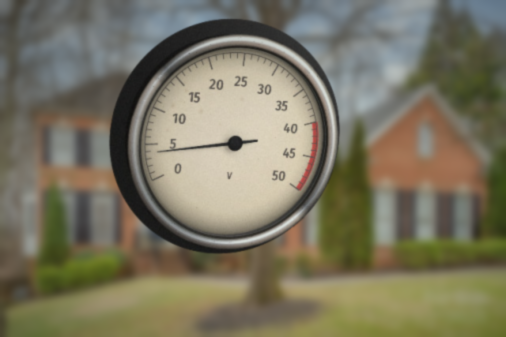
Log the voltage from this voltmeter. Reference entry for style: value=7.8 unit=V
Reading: value=4 unit=V
